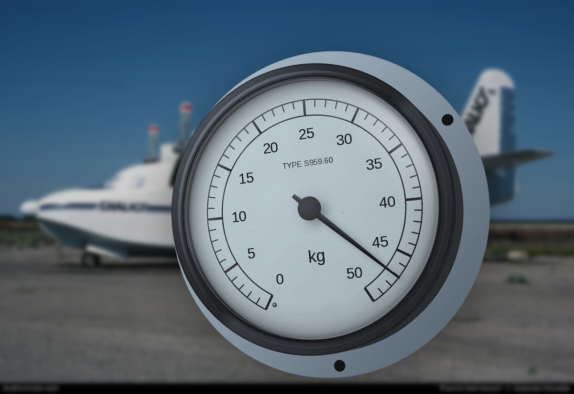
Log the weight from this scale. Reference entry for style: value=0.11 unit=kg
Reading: value=47 unit=kg
